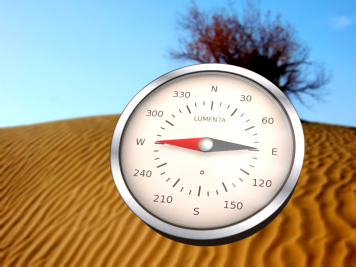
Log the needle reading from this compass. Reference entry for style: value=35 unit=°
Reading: value=270 unit=°
